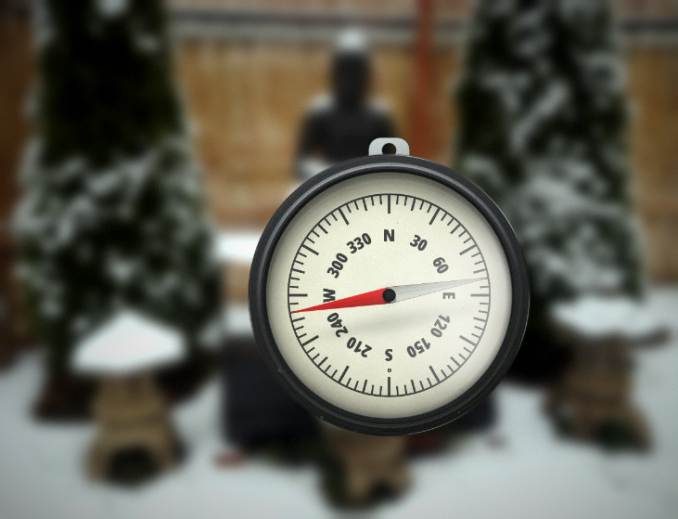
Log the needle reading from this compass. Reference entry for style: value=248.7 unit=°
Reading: value=260 unit=°
